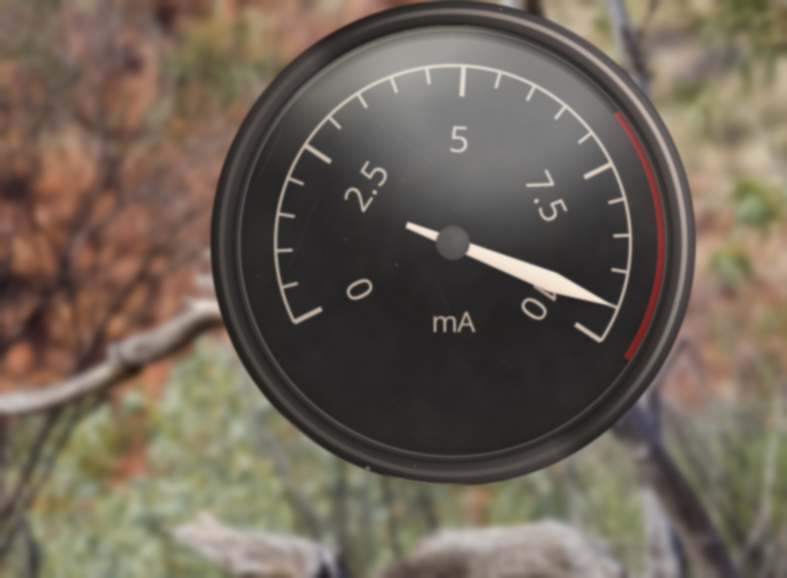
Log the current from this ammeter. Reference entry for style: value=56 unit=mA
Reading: value=9.5 unit=mA
